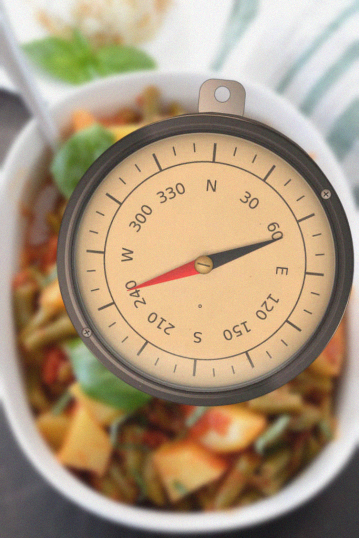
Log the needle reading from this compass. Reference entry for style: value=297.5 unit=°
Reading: value=245 unit=°
